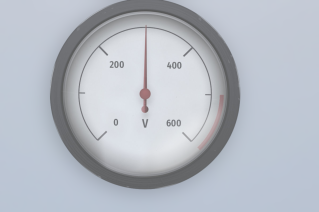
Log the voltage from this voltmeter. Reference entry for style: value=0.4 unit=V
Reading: value=300 unit=V
